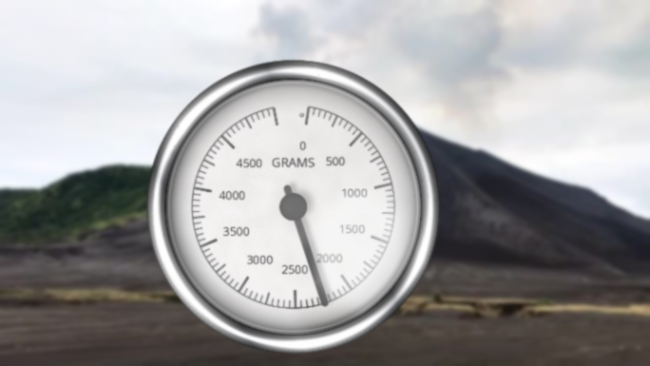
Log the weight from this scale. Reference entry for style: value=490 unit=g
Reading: value=2250 unit=g
